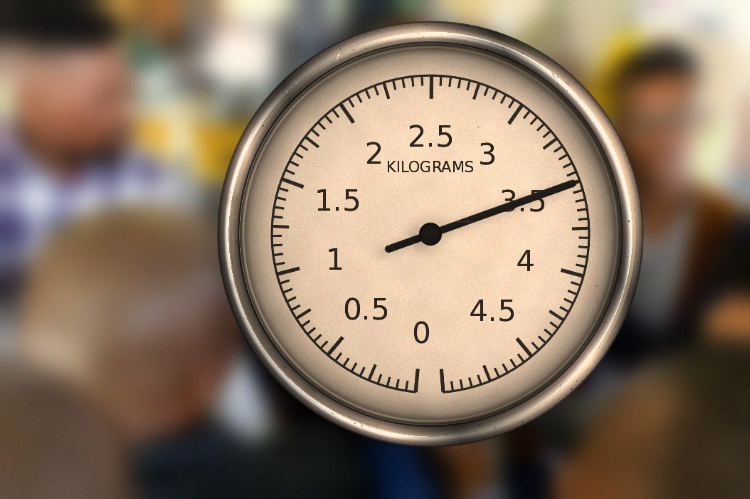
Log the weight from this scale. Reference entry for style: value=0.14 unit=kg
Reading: value=3.5 unit=kg
